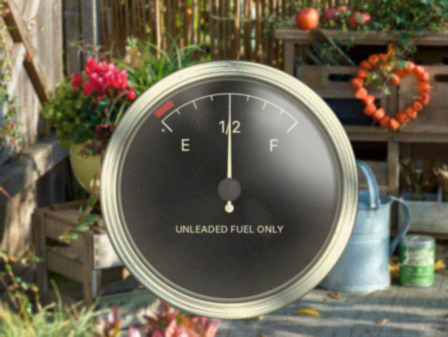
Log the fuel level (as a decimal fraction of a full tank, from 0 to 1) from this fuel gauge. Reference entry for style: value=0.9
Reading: value=0.5
